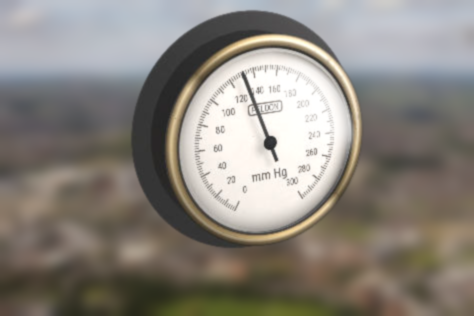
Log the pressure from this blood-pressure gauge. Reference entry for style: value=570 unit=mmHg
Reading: value=130 unit=mmHg
